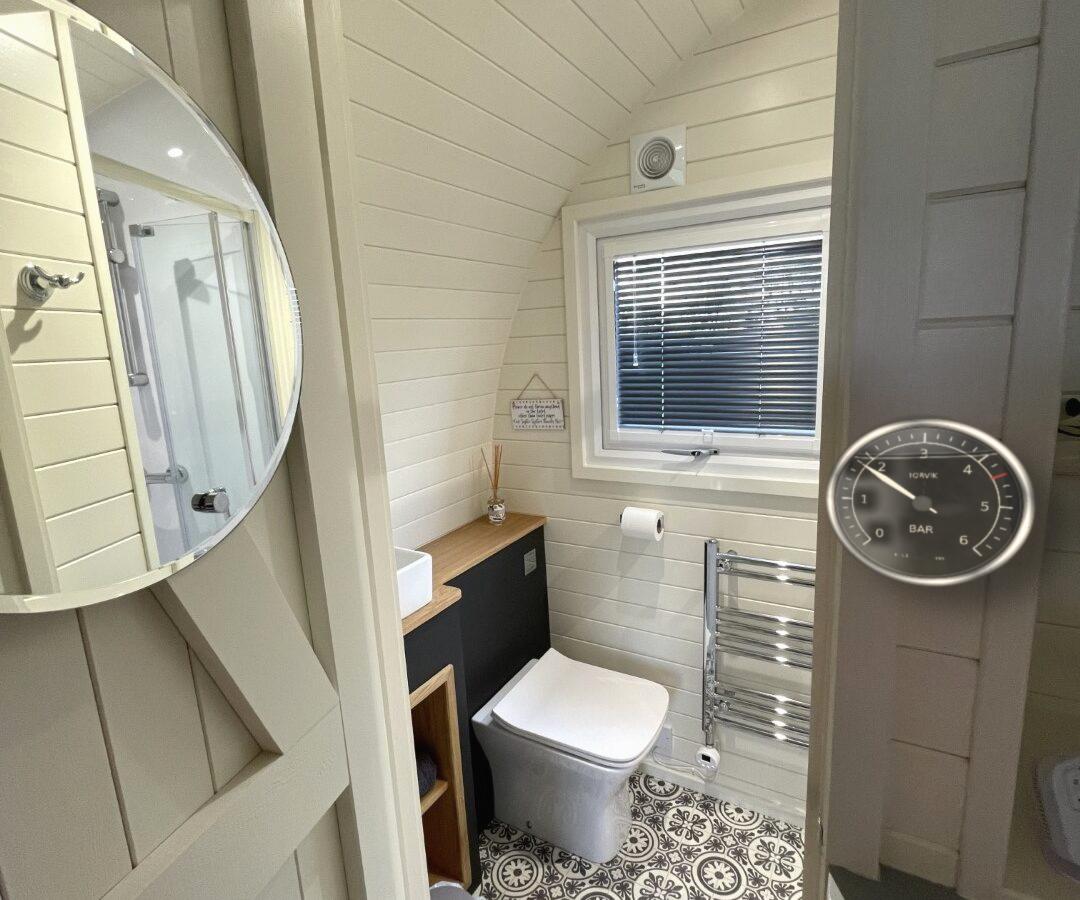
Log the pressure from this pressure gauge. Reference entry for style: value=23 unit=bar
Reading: value=1.8 unit=bar
